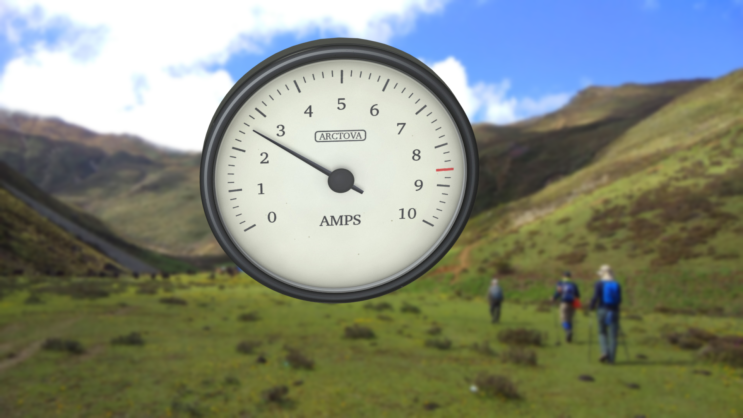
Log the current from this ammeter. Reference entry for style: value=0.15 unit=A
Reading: value=2.6 unit=A
